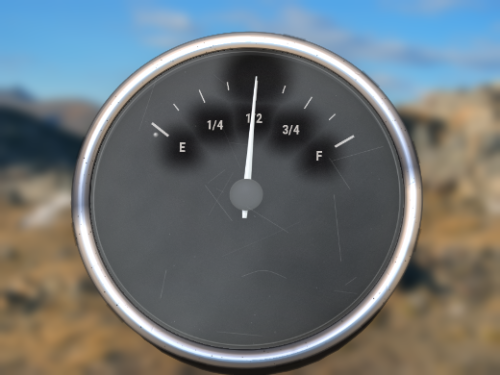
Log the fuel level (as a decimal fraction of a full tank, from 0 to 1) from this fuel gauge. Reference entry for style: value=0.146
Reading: value=0.5
